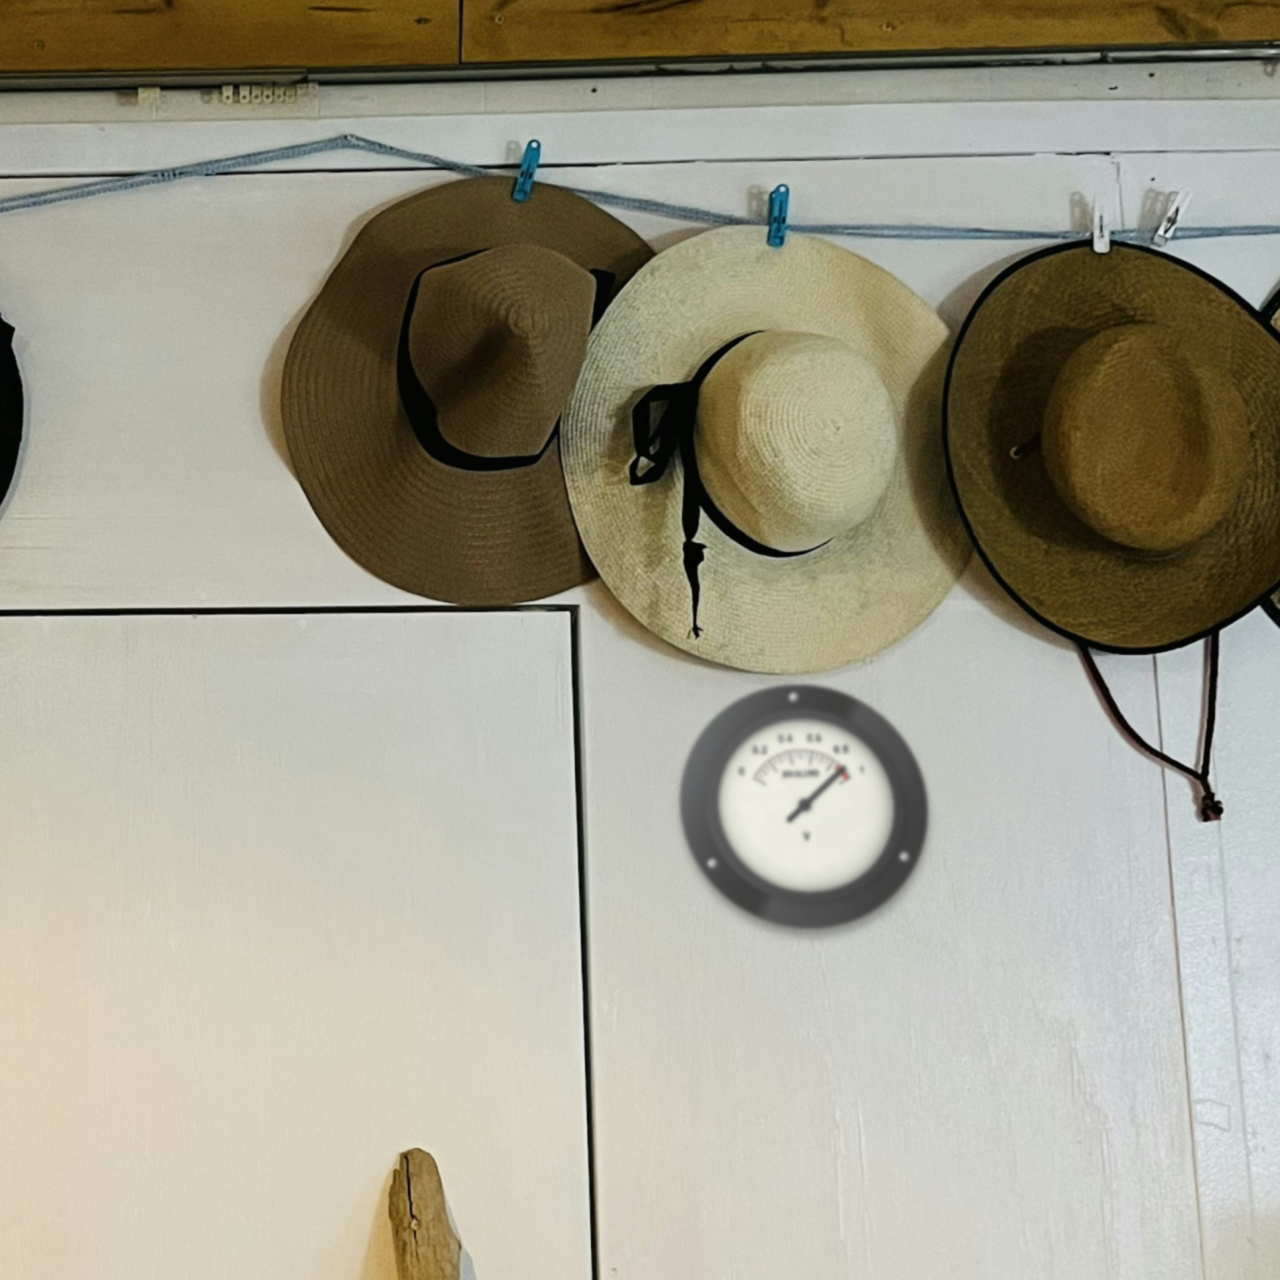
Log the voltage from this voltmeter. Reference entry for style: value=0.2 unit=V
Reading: value=0.9 unit=V
